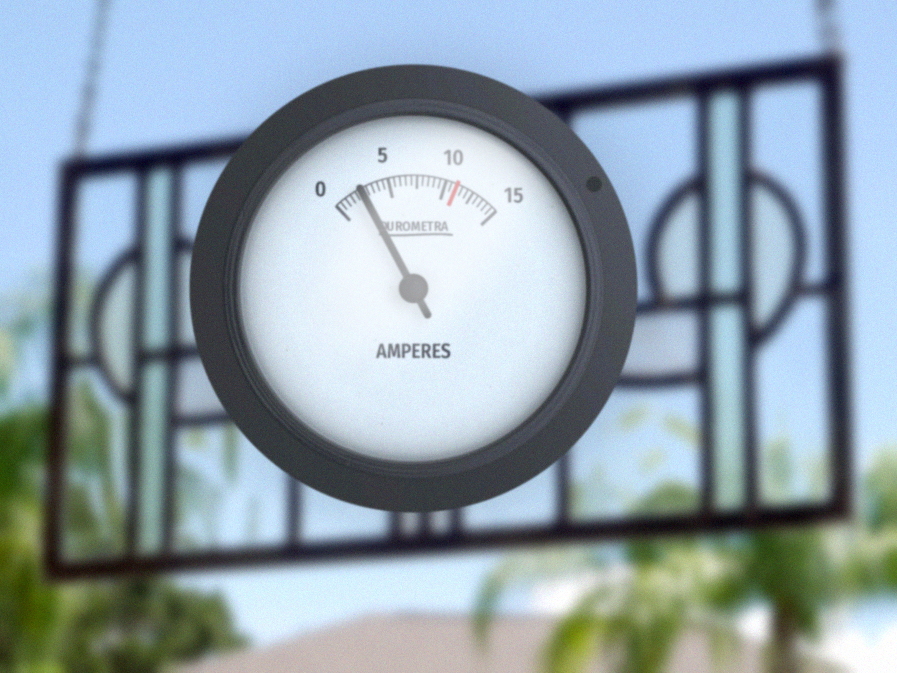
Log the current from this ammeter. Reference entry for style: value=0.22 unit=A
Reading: value=2.5 unit=A
